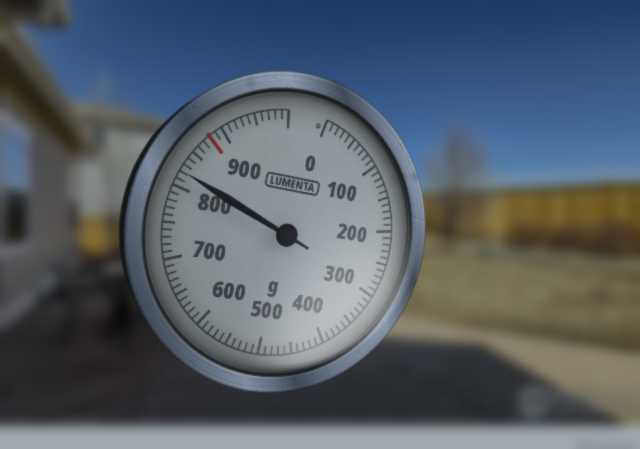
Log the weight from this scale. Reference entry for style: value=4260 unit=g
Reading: value=820 unit=g
